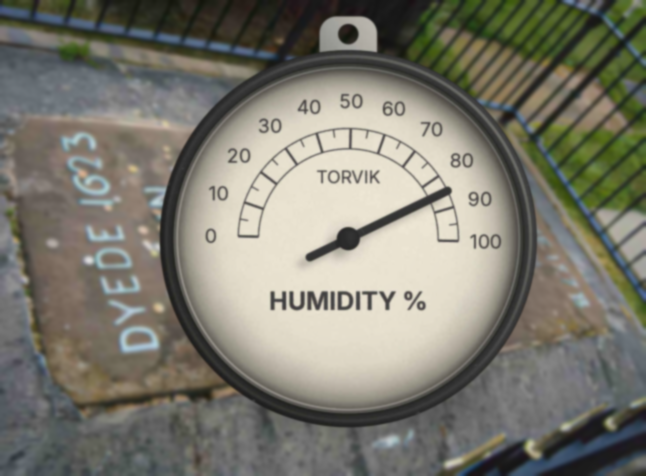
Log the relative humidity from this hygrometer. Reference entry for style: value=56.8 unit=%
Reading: value=85 unit=%
